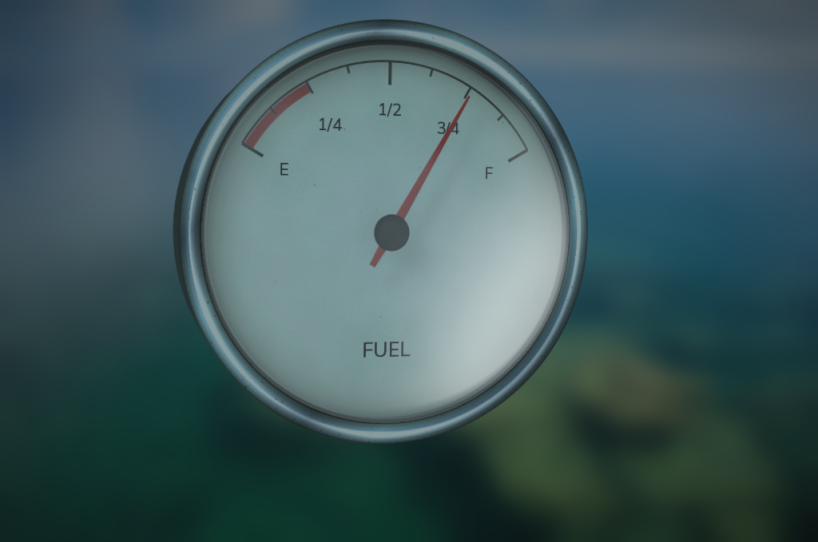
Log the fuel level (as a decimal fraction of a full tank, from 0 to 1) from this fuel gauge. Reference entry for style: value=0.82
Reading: value=0.75
